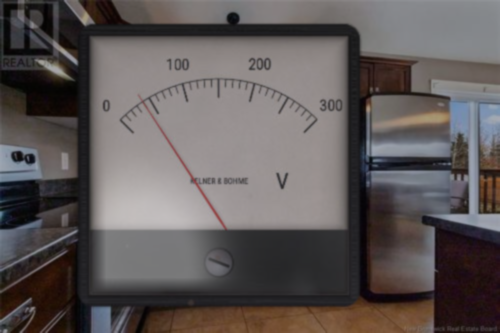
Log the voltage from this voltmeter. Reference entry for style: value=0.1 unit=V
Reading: value=40 unit=V
